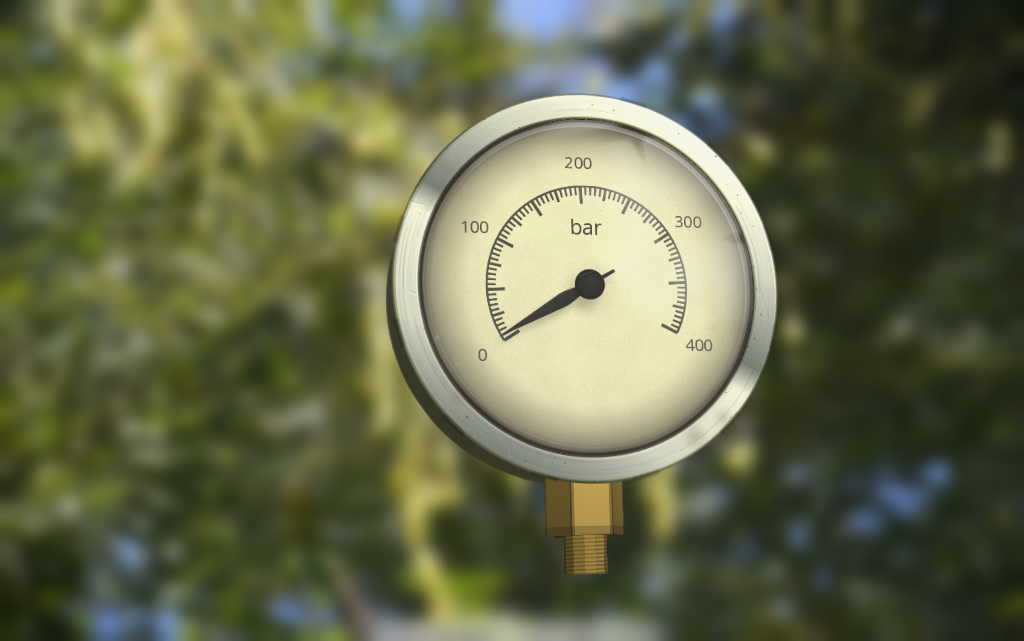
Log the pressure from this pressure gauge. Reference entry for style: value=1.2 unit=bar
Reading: value=5 unit=bar
